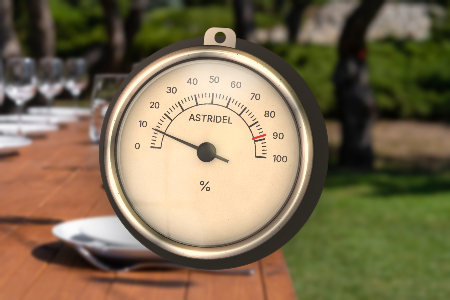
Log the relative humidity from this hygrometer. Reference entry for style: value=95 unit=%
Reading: value=10 unit=%
